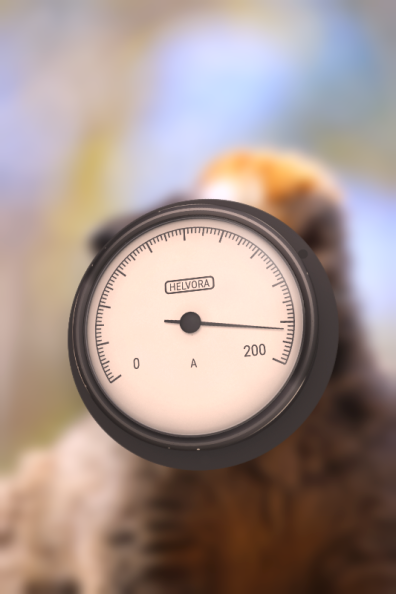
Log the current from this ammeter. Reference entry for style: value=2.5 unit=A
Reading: value=184 unit=A
